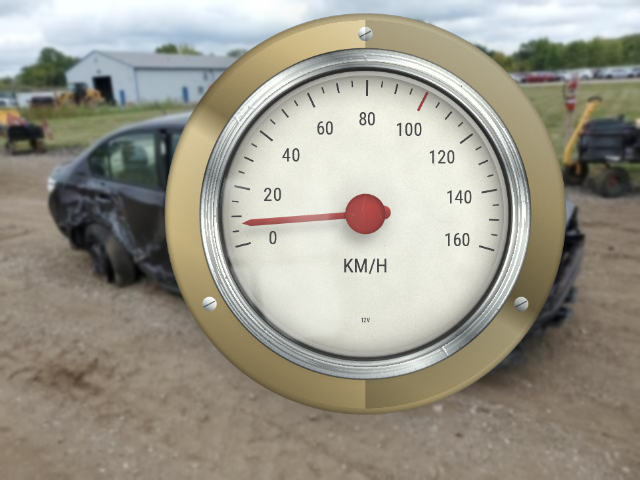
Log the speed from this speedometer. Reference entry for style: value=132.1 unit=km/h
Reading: value=7.5 unit=km/h
